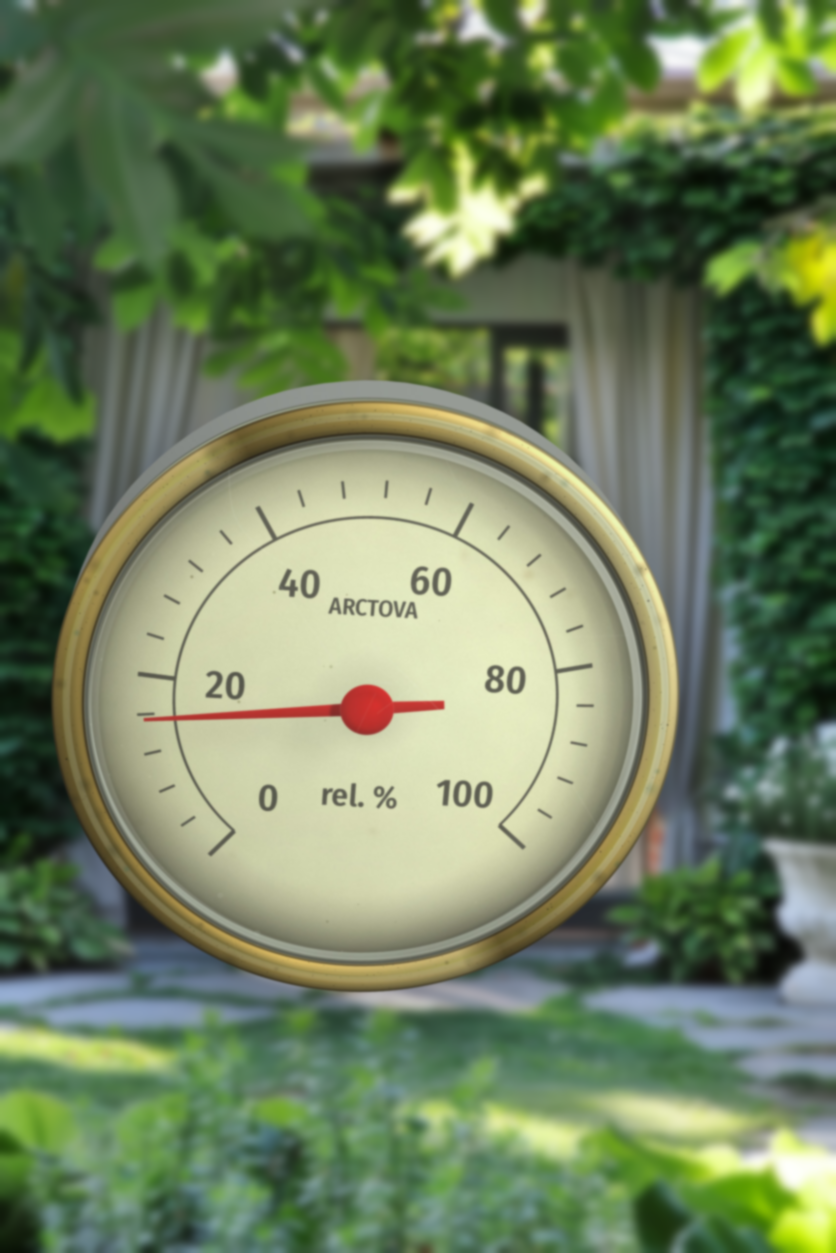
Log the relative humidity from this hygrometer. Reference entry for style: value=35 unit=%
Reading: value=16 unit=%
